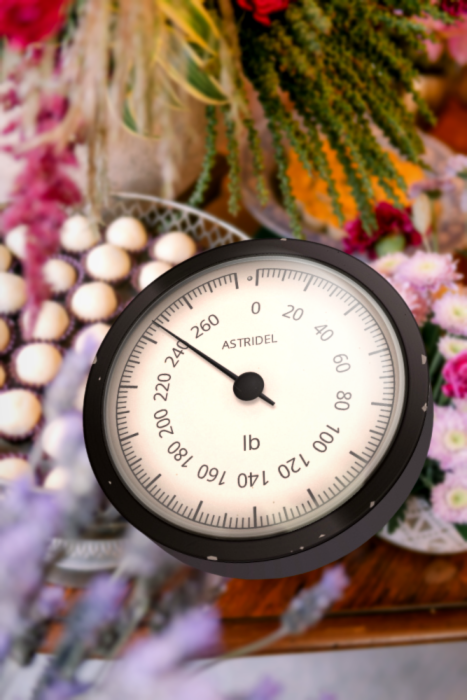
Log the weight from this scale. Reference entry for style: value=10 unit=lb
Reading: value=246 unit=lb
